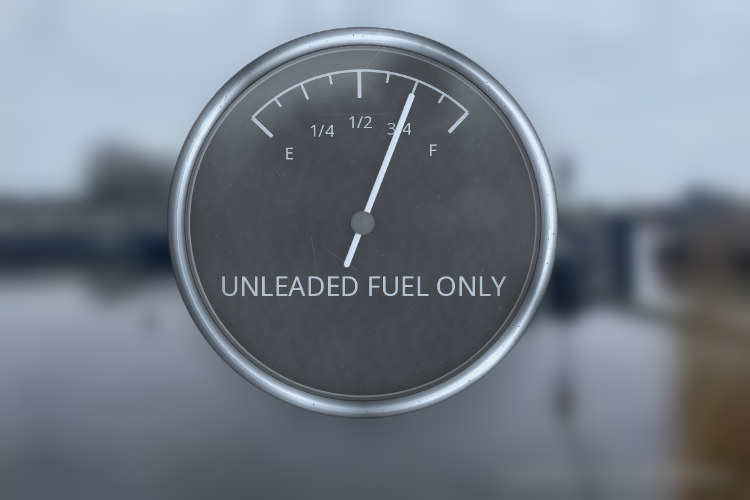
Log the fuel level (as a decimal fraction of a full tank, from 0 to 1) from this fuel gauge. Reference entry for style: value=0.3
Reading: value=0.75
